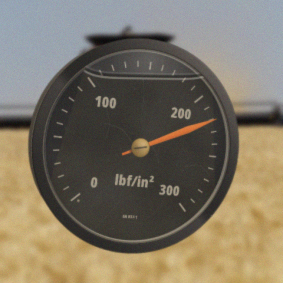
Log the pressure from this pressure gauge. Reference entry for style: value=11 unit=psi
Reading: value=220 unit=psi
